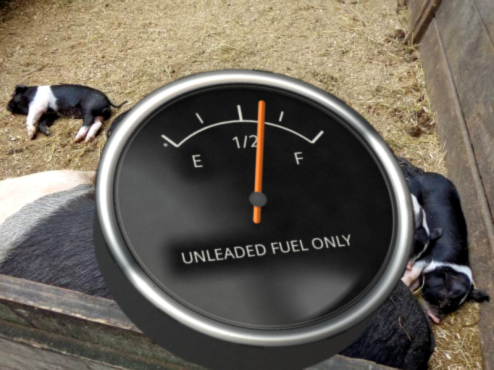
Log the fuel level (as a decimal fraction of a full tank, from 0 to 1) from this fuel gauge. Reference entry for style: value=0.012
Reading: value=0.625
